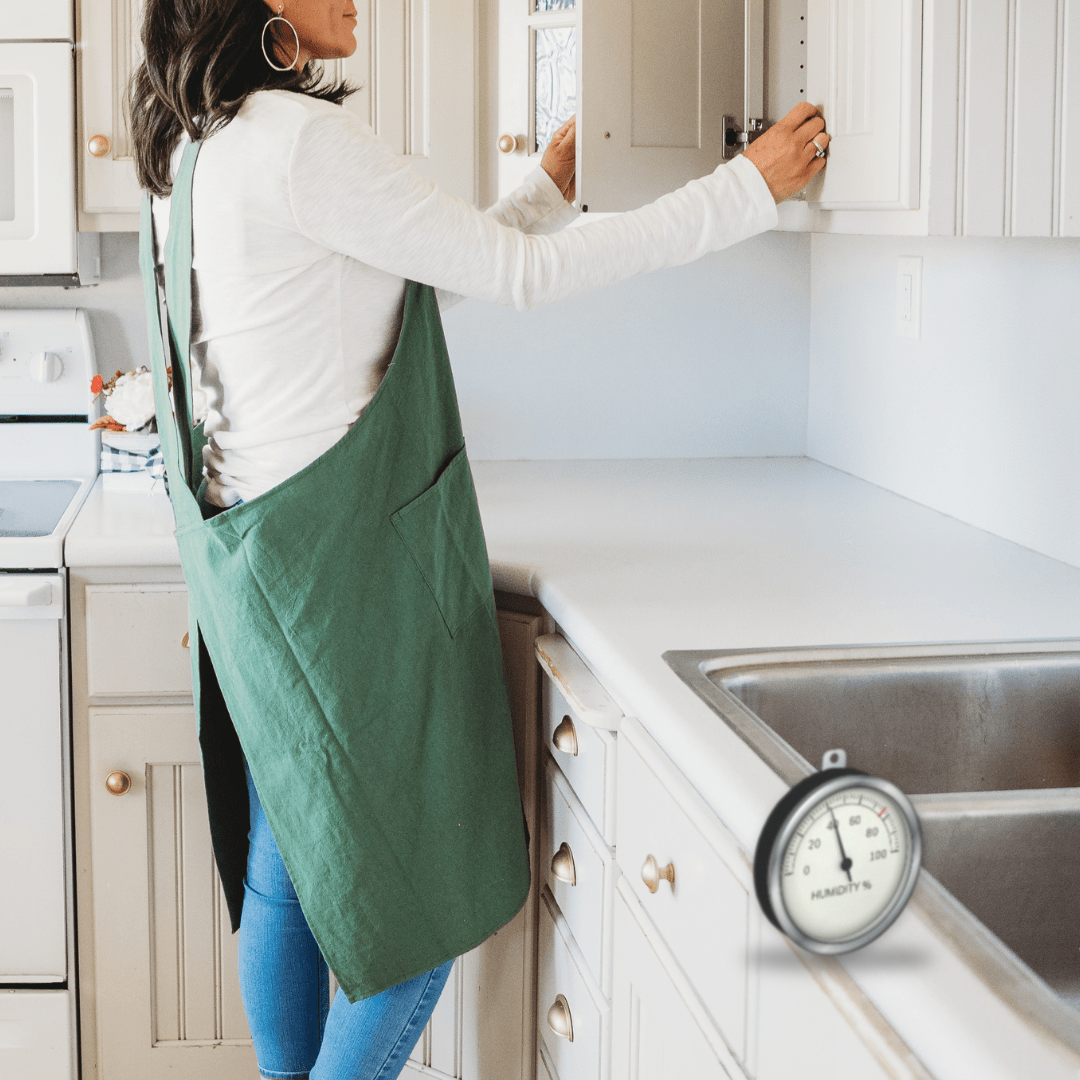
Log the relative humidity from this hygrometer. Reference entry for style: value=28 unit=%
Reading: value=40 unit=%
